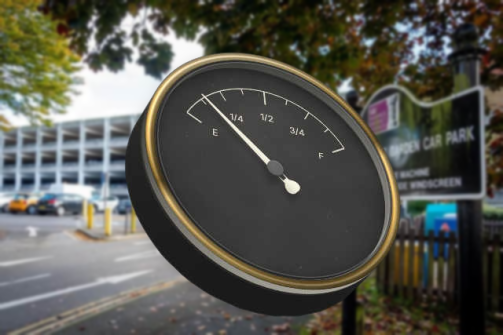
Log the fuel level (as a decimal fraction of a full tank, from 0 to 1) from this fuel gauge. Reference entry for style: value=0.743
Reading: value=0.125
